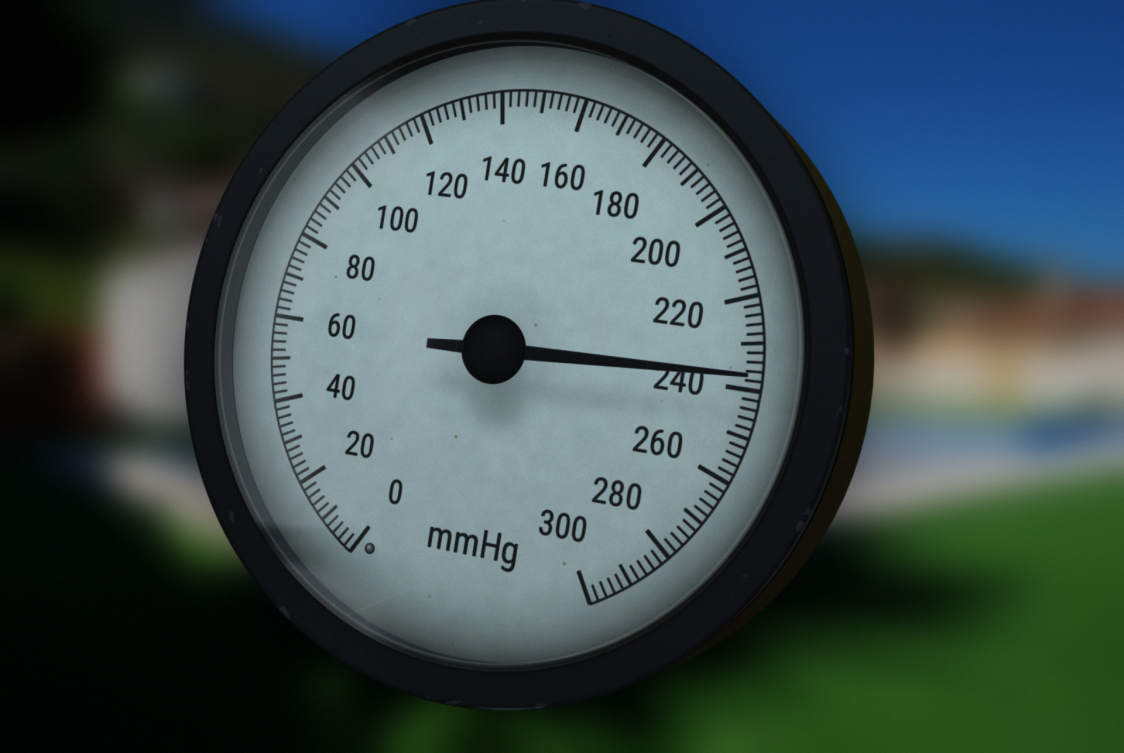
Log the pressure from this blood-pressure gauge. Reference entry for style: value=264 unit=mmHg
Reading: value=237 unit=mmHg
